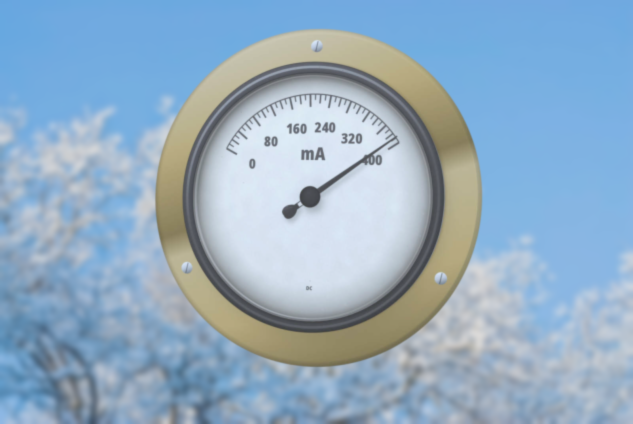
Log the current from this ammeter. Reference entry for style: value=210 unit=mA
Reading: value=390 unit=mA
